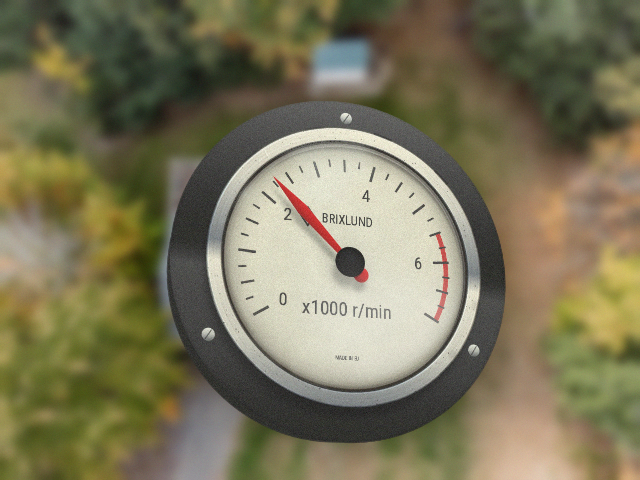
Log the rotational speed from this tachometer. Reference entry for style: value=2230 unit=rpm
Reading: value=2250 unit=rpm
